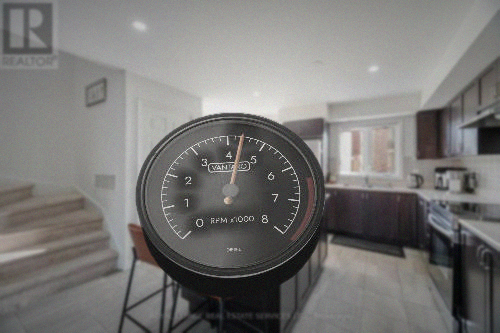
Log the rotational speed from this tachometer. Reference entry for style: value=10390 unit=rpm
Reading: value=4400 unit=rpm
